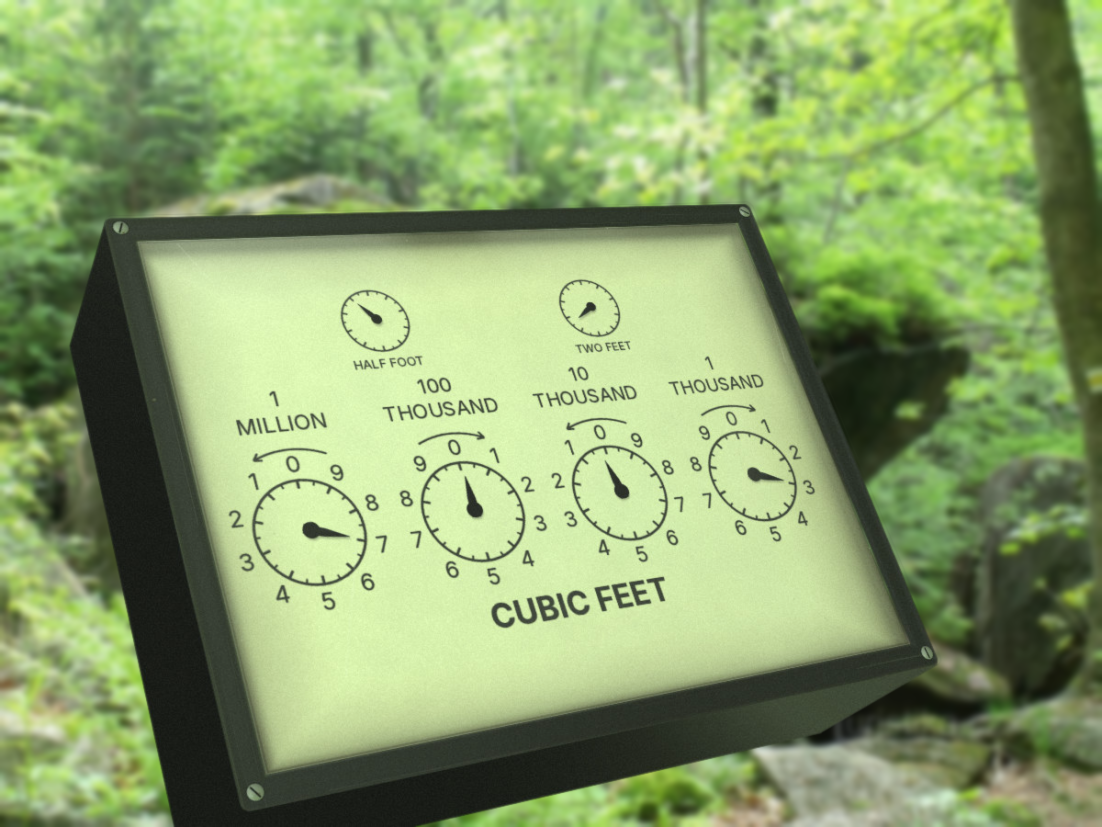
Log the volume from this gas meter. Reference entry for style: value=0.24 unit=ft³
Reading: value=700300 unit=ft³
